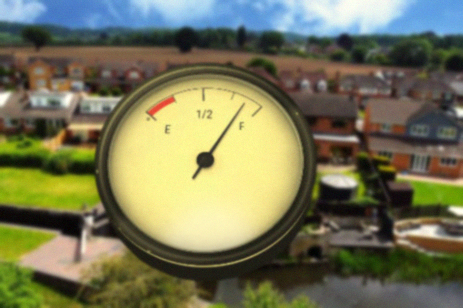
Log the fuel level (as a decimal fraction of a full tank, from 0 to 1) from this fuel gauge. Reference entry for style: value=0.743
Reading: value=0.875
